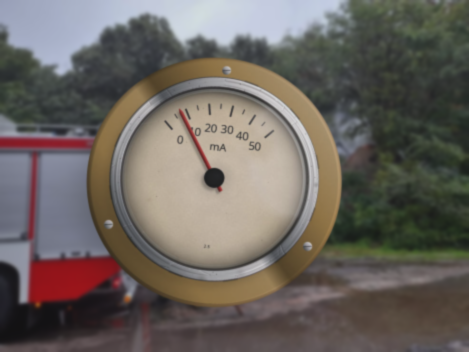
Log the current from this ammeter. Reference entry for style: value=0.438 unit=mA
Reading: value=7.5 unit=mA
